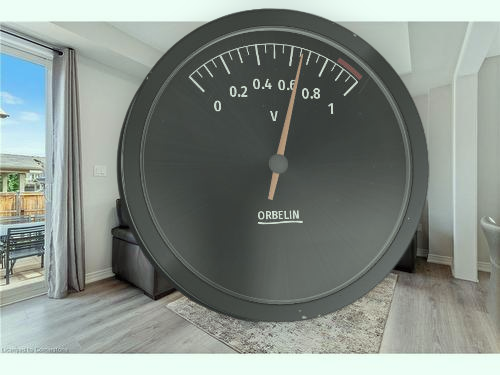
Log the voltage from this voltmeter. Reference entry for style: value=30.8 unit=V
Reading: value=0.65 unit=V
